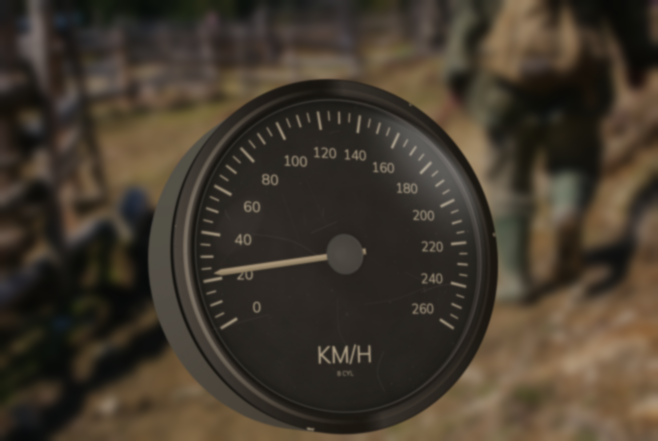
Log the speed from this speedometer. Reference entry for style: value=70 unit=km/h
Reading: value=22.5 unit=km/h
